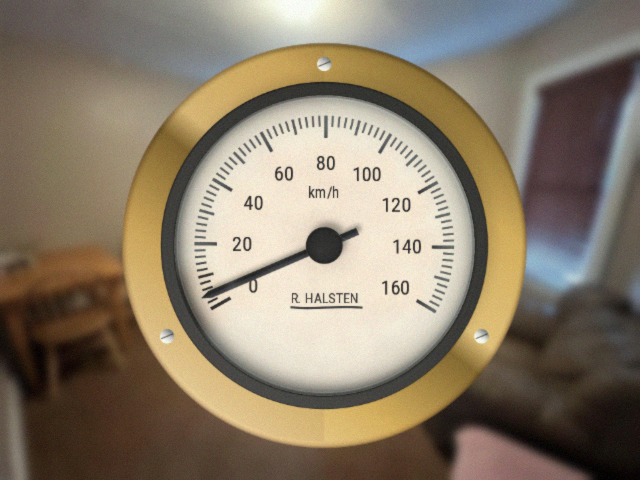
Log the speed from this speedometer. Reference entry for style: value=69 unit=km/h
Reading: value=4 unit=km/h
